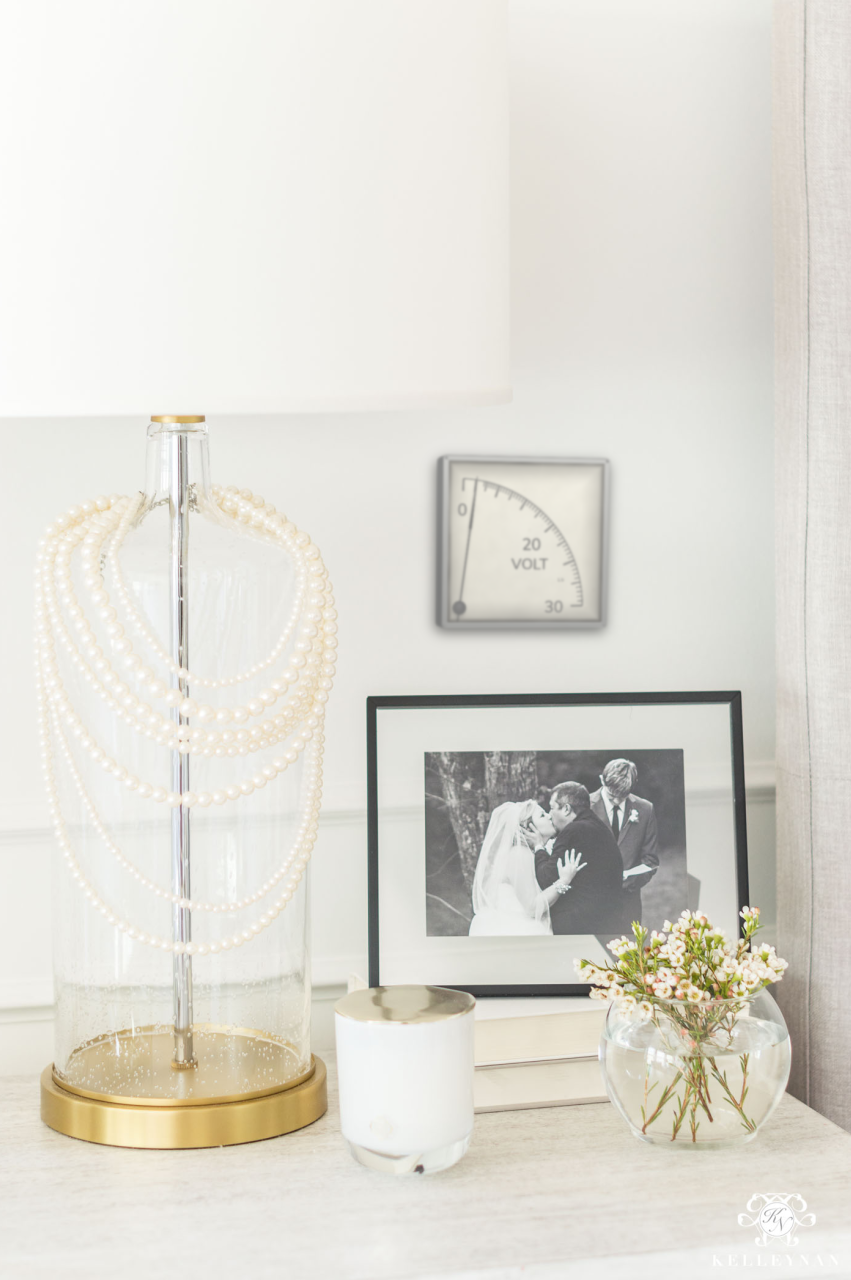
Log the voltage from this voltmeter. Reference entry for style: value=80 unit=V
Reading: value=5 unit=V
